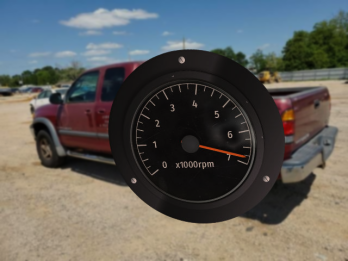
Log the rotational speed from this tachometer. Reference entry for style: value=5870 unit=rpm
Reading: value=6750 unit=rpm
